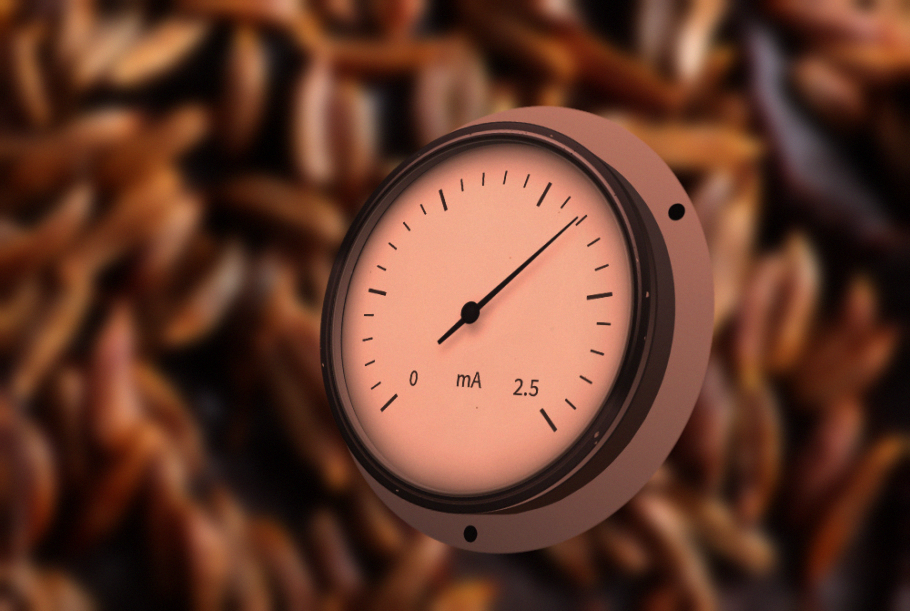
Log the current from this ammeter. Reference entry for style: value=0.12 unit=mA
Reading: value=1.7 unit=mA
